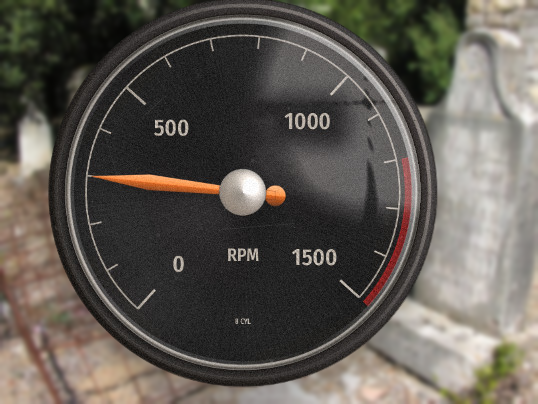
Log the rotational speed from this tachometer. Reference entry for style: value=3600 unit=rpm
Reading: value=300 unit=rpm
